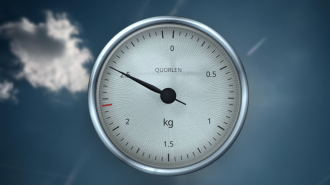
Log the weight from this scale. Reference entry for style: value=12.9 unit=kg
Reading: value=2.5 unit=kg
